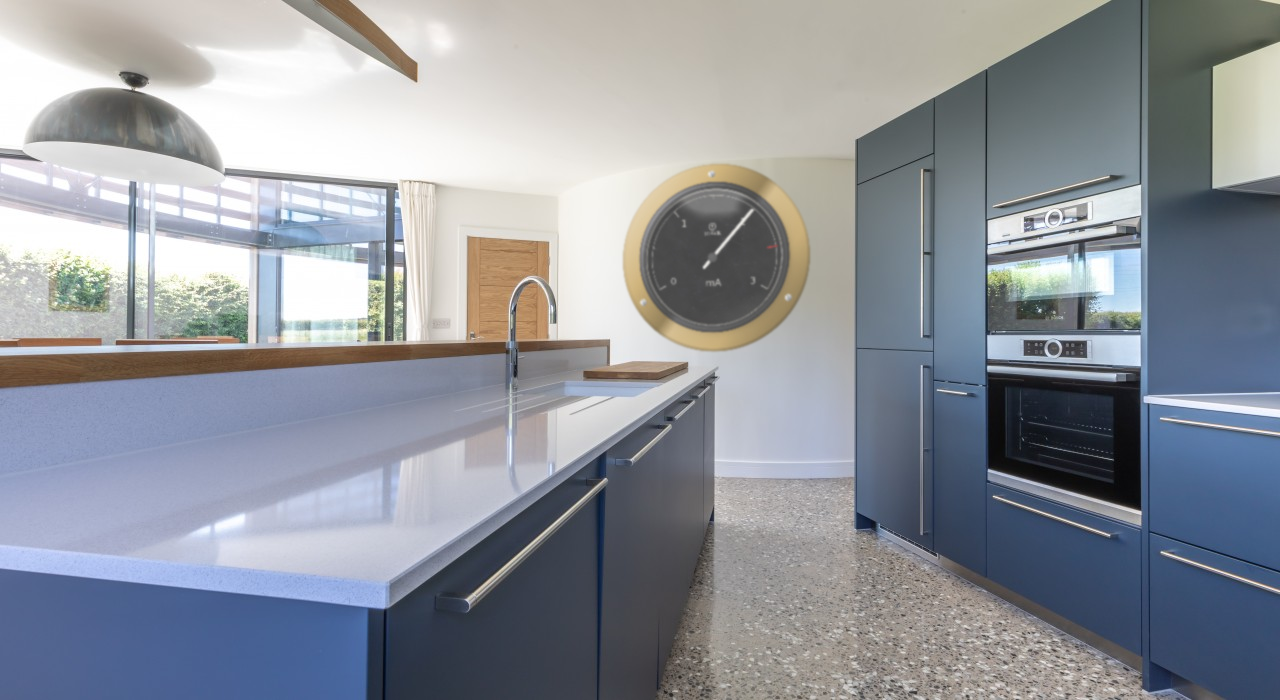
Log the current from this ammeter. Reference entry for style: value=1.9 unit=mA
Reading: value=2 unit=mA
